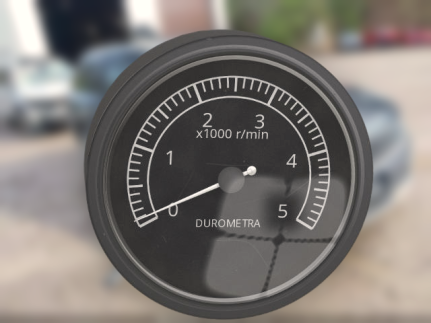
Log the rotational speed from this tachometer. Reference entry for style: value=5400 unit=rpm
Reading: value=100 unit=rpm
